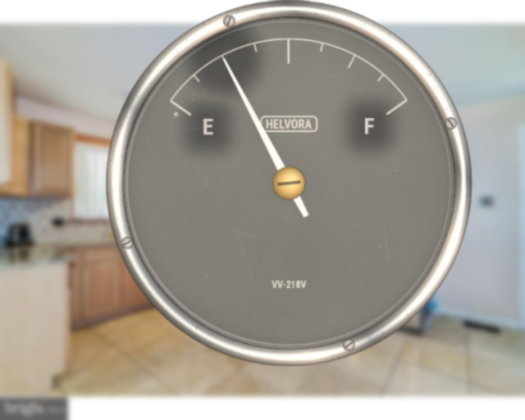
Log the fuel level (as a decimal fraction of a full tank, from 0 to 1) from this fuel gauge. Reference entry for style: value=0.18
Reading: value=0.25
